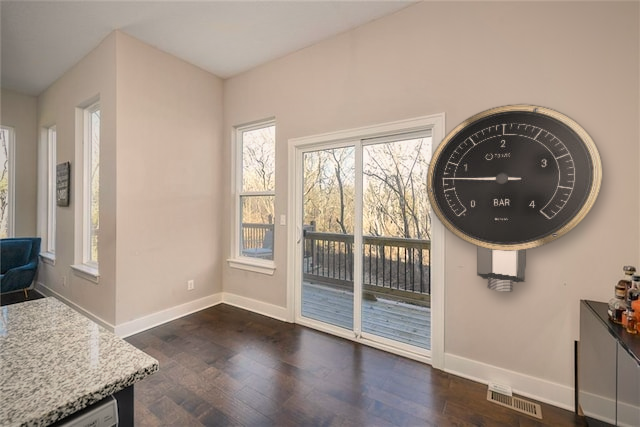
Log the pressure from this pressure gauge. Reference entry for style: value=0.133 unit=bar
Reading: value=0.7 unit=bar
